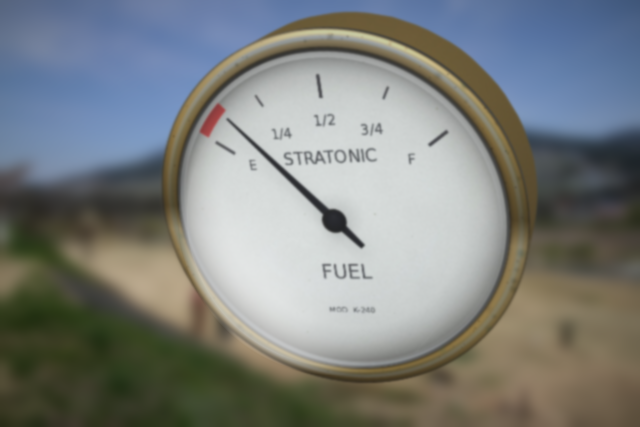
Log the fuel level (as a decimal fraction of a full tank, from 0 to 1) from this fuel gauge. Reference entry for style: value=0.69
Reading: value=0.125
